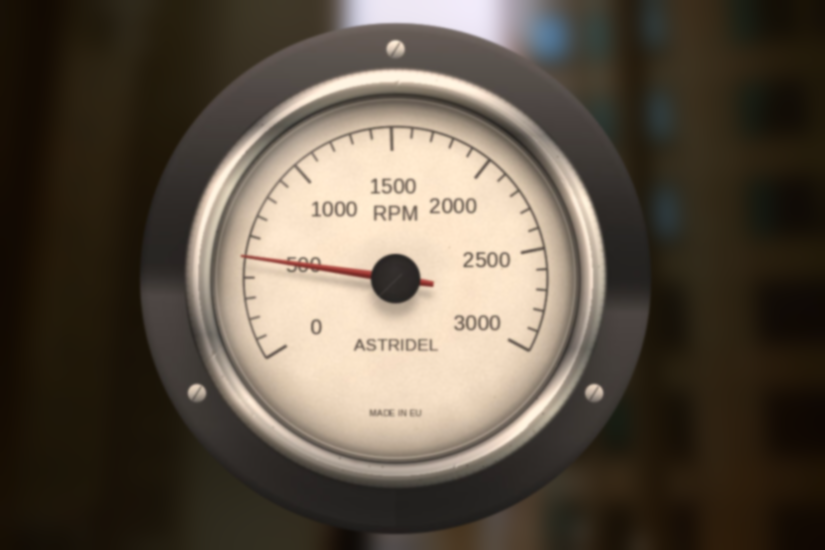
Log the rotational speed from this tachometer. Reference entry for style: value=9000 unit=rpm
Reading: value=500 unit=rpm
